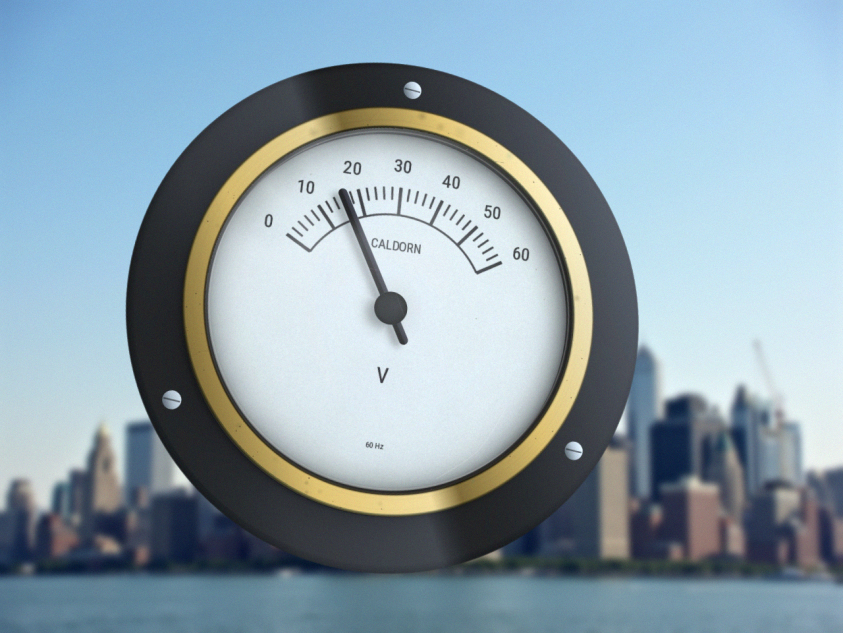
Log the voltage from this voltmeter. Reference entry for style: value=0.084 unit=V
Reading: value=16 unit=V
